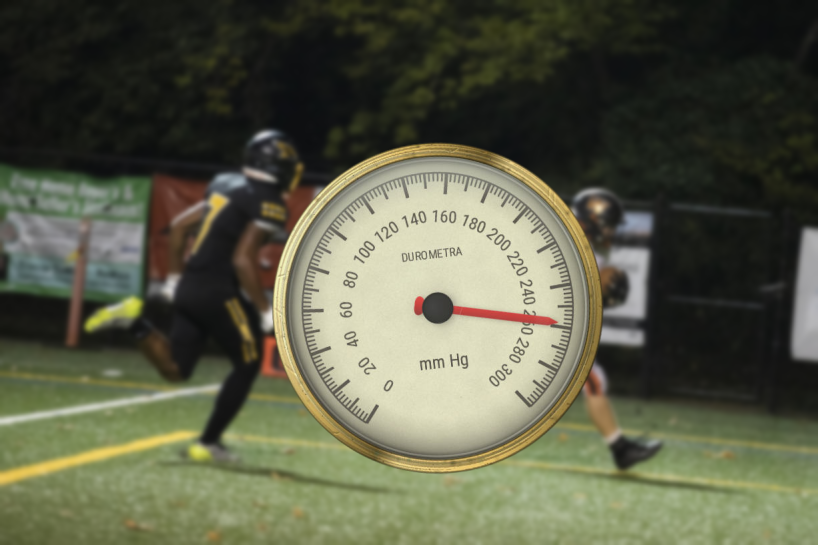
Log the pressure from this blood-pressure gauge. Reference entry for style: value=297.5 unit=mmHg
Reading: value=258 unit=mmHg
